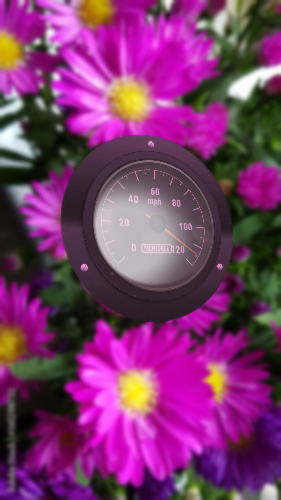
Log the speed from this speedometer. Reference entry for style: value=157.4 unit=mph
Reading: value=115 unit=mph
